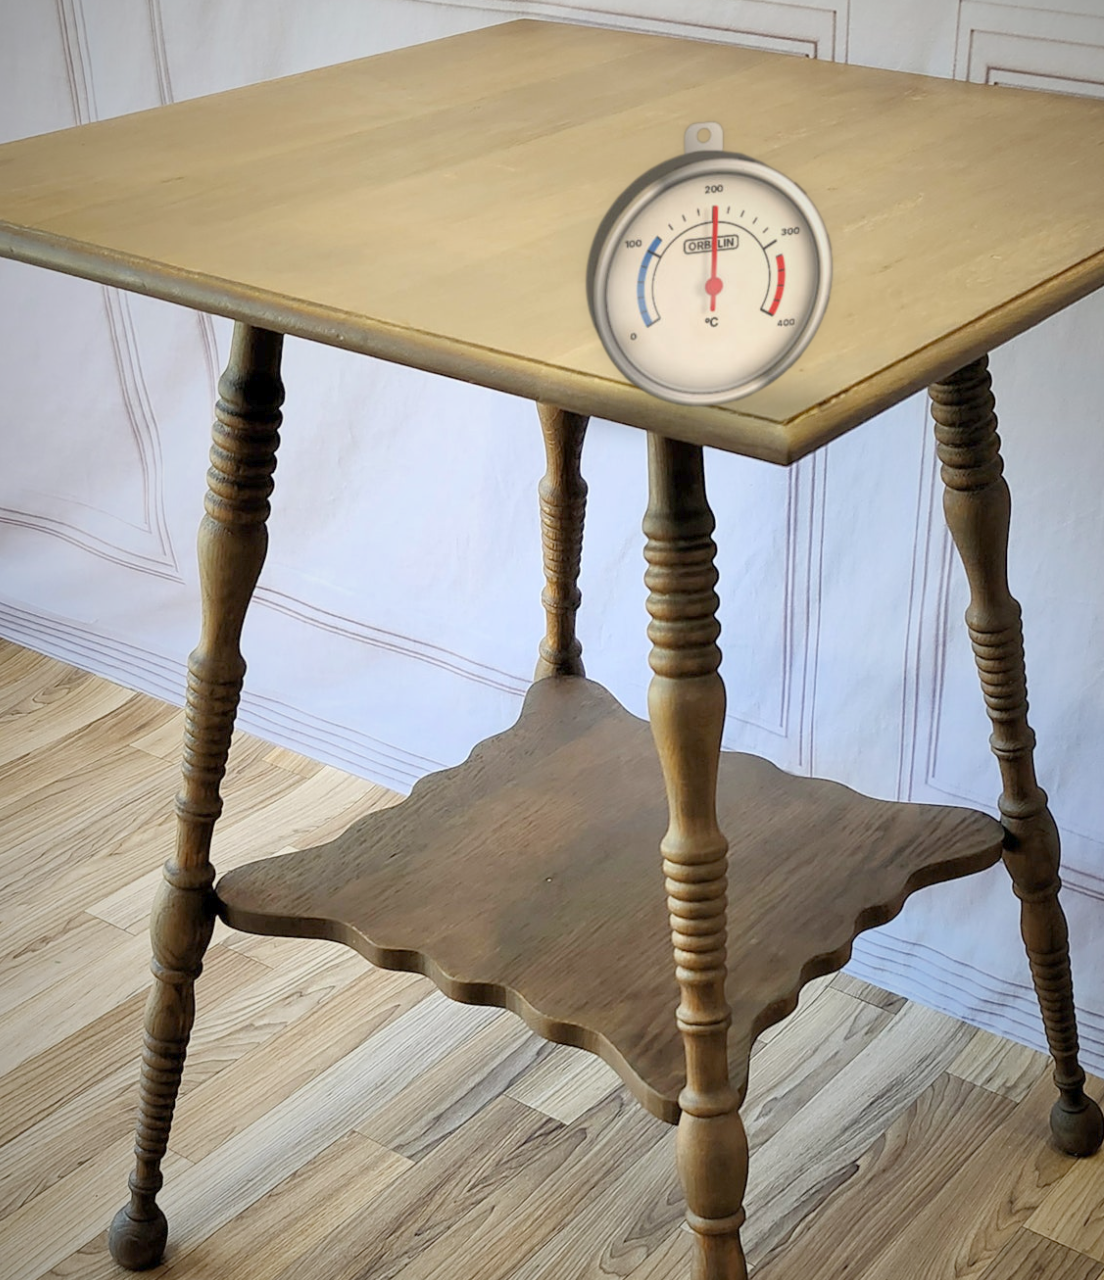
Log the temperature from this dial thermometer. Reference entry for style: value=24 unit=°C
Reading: value=200 unit=°C
